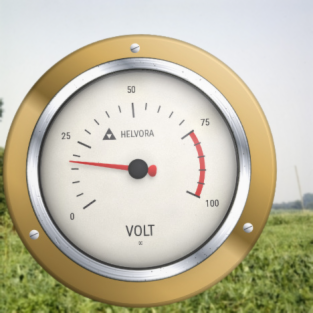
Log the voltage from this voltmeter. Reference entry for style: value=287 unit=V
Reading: value=17.5 unit=V
